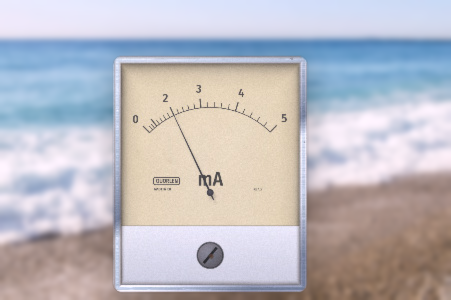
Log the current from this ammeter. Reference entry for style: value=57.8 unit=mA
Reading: value=2 unit=mA
